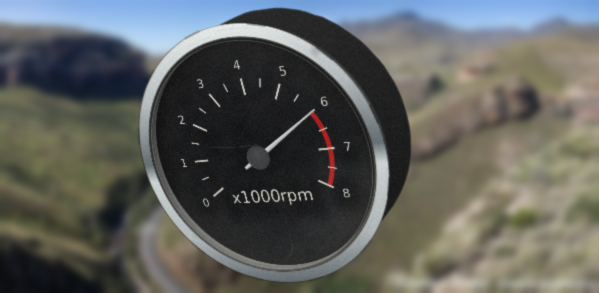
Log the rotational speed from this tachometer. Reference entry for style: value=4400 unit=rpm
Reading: value=6000 unit=rpm
